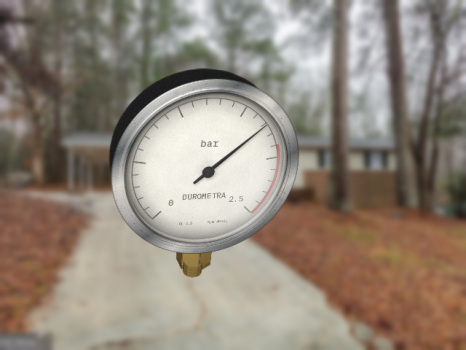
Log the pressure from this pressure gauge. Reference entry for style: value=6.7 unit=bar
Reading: value=1.7 unit=bar
